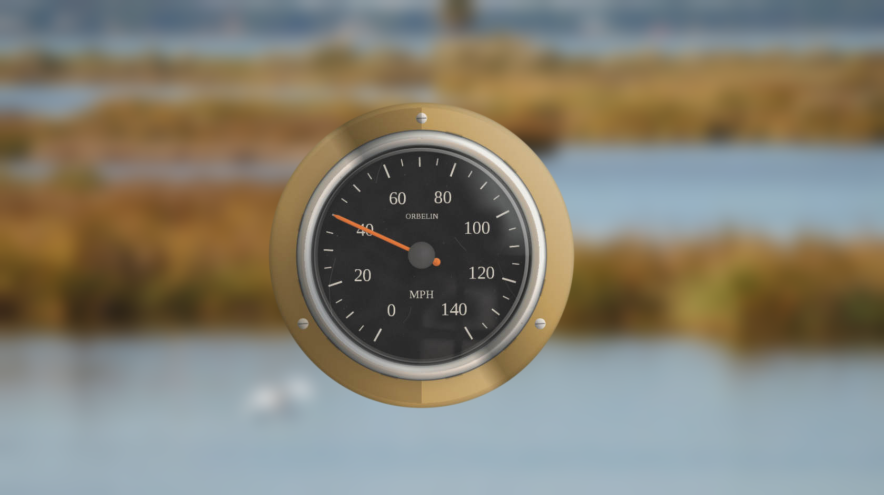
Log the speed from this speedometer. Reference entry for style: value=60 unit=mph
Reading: value=40 unit=mph
